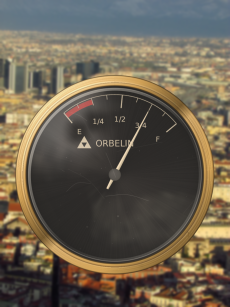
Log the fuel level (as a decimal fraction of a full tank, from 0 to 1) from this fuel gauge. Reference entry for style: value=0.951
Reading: value=0.75
